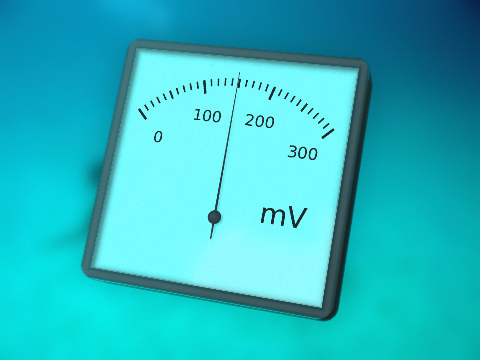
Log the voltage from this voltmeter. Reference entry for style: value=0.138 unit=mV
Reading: value=150 unit=mV
